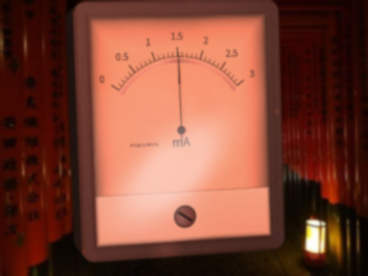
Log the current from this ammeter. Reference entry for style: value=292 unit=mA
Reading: value=1.5 unit=mA
